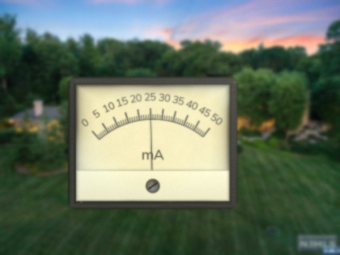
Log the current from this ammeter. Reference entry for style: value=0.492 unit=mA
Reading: value=25 unit=mA
